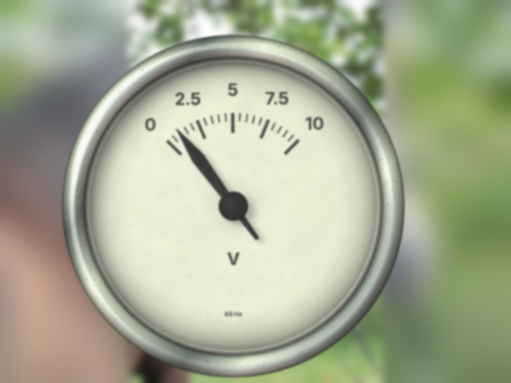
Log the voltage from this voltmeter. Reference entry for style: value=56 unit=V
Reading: value=1 unit=V
